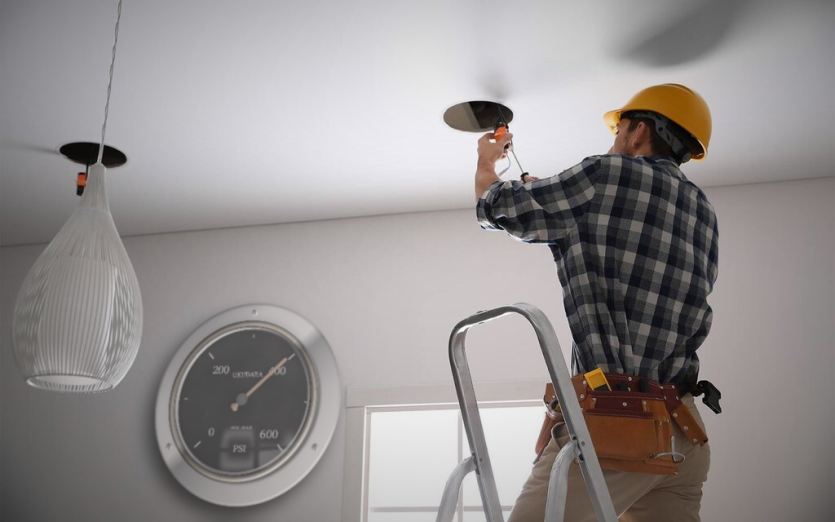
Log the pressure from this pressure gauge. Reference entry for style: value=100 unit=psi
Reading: value=400 unit=psi
